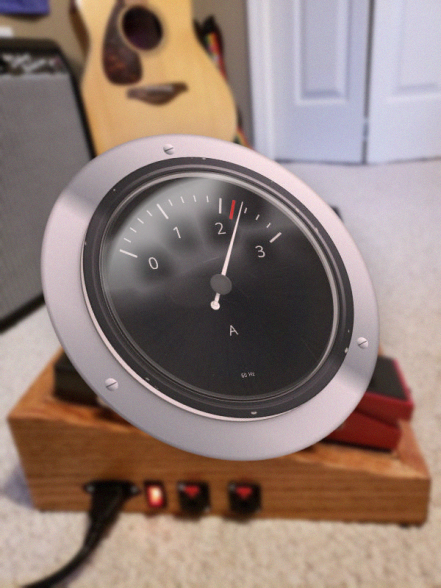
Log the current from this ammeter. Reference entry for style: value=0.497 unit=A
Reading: value=2.3 unit=A
